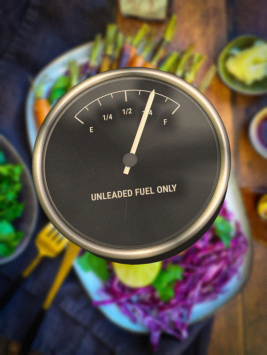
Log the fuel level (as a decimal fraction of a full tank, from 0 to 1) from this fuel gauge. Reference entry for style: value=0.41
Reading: value=0.75
